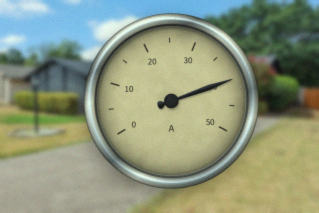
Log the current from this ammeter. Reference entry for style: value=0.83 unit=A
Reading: value=40 unit=A
